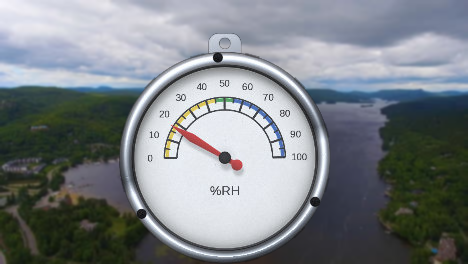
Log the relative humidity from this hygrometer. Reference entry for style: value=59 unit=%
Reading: value=17.5 unit=%
